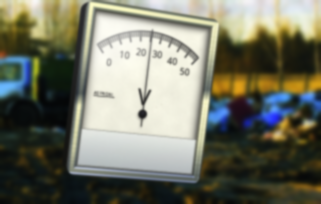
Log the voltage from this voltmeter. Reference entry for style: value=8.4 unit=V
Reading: value=25 unit=V
